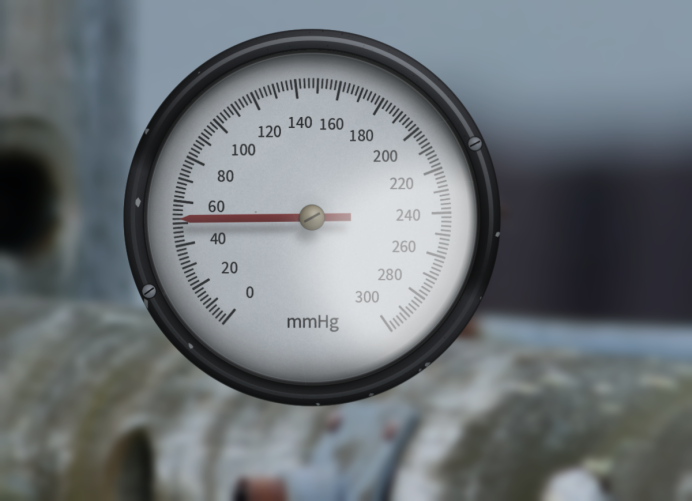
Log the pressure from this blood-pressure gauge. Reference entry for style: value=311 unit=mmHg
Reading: value=52 unit=mmHg
